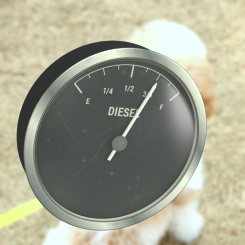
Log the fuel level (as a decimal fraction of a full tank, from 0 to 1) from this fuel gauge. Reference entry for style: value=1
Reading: value=0.75
